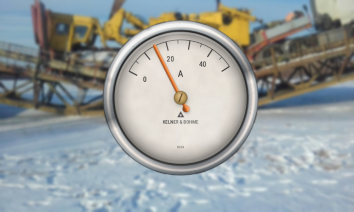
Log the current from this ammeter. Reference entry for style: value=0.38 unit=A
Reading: value=15 unit=A
